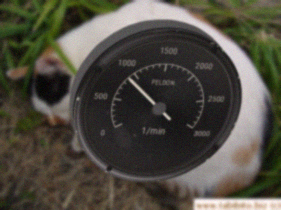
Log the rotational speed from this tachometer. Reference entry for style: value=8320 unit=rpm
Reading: value=900 unit=rpm
